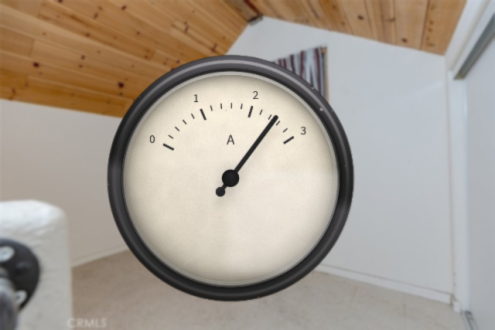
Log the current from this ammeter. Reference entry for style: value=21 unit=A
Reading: value=2.5 unit=A
